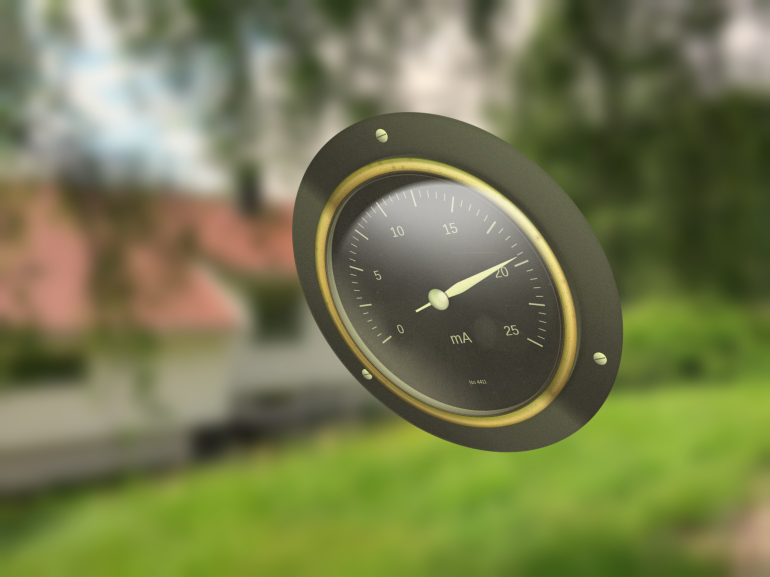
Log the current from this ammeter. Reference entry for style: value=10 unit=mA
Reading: value=19.5 unit=mA
